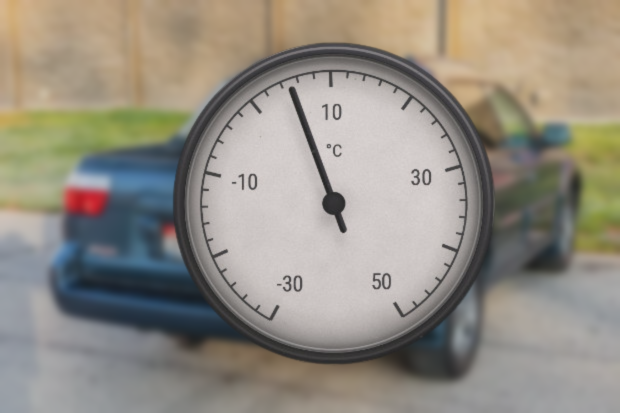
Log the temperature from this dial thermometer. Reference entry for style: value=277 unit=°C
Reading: value=5 unit=°C
